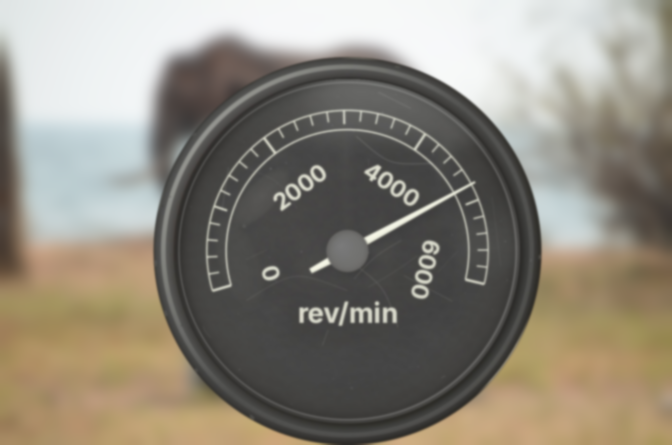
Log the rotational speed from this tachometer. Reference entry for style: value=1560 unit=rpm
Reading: value=4800 unit=rpm
